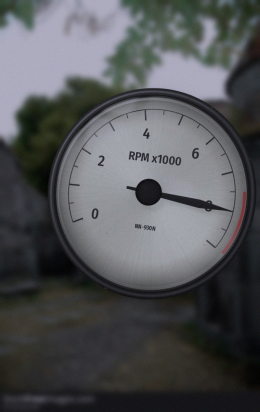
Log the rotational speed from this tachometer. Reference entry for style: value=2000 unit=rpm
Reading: value=8000 unit=rpm
